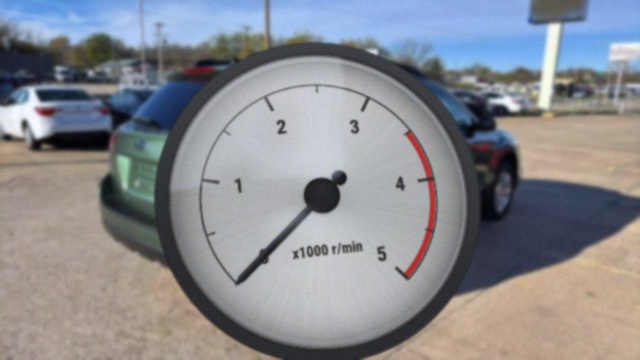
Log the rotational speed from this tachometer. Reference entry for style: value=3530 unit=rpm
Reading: value=0 unit=rpm
